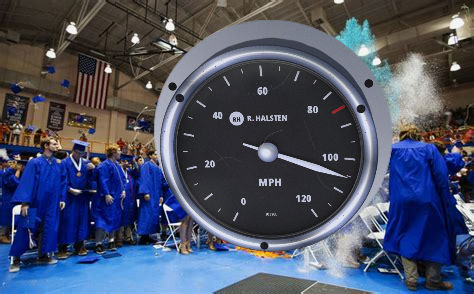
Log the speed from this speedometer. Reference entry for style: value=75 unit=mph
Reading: value=105 unit=mph
